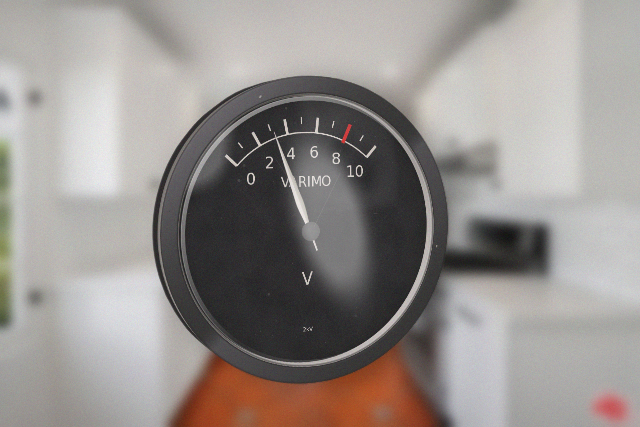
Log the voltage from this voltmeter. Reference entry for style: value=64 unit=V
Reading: value=3 unit=V
